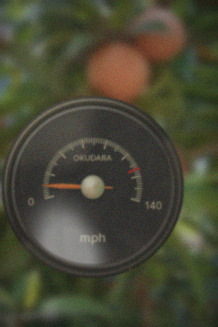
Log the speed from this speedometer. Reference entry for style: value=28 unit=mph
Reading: value=10 unit=mph
